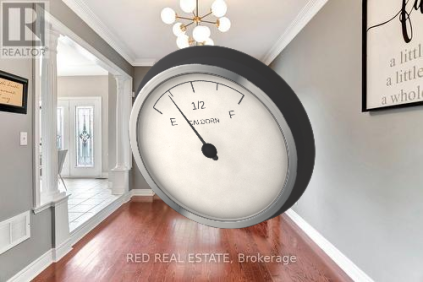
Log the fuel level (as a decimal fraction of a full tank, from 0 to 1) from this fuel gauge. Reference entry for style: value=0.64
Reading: value=0.25
